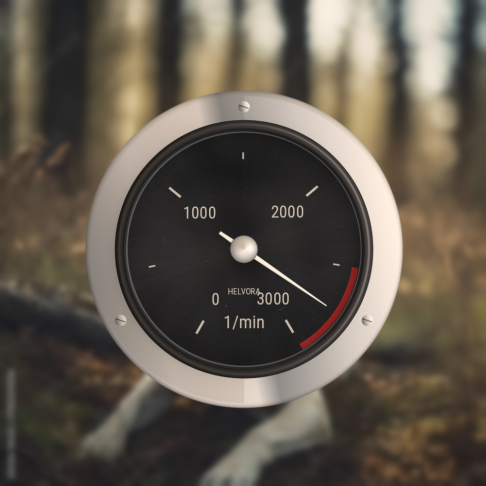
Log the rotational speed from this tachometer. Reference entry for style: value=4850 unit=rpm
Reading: value=2750 unit=rpm
